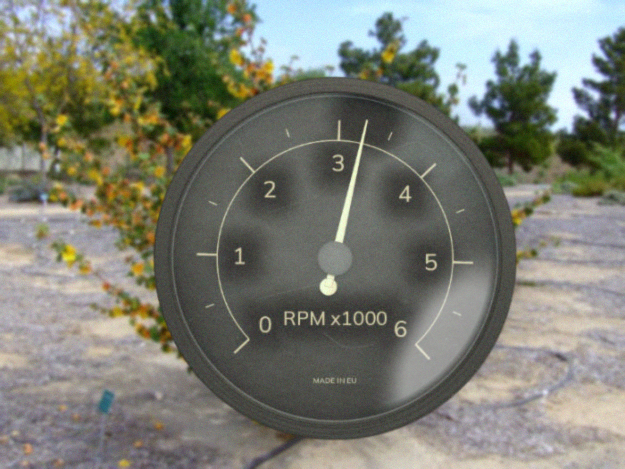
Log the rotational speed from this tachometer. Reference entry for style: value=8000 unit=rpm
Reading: value=3250 unit=rpm
